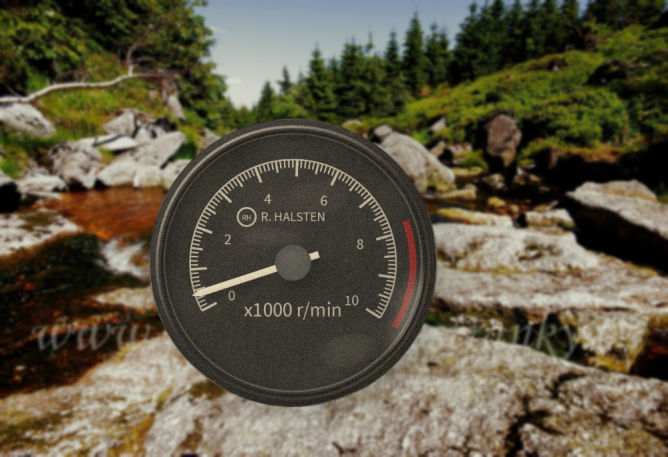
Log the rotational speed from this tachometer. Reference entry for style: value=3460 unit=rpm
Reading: value=400 unit=rpm
